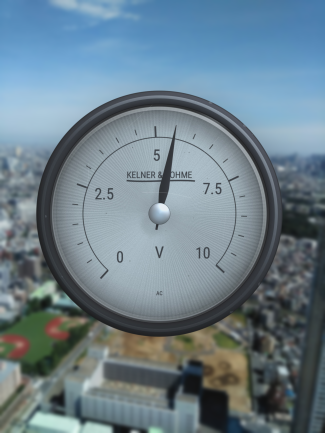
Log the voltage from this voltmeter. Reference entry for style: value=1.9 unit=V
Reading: value=5.5 unit=V
